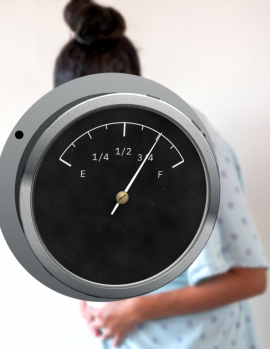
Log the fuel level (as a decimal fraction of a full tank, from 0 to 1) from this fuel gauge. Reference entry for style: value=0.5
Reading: value=0.75
